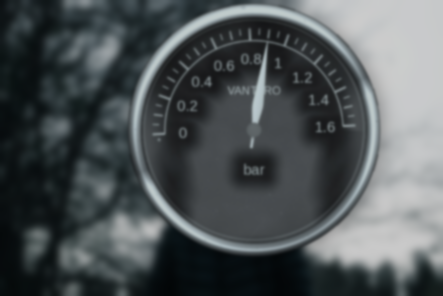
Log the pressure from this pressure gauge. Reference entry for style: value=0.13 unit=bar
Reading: value=0.9 unit=bar
